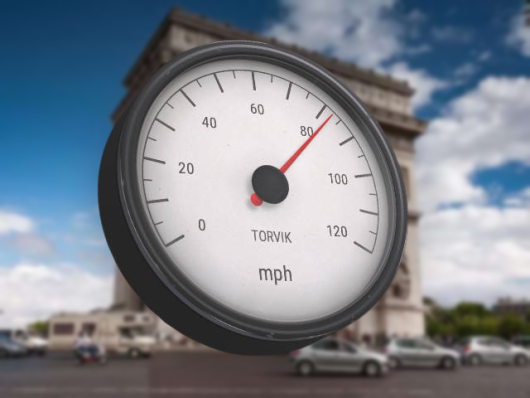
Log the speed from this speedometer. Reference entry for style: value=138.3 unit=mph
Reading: value=82.5 unit=mph
